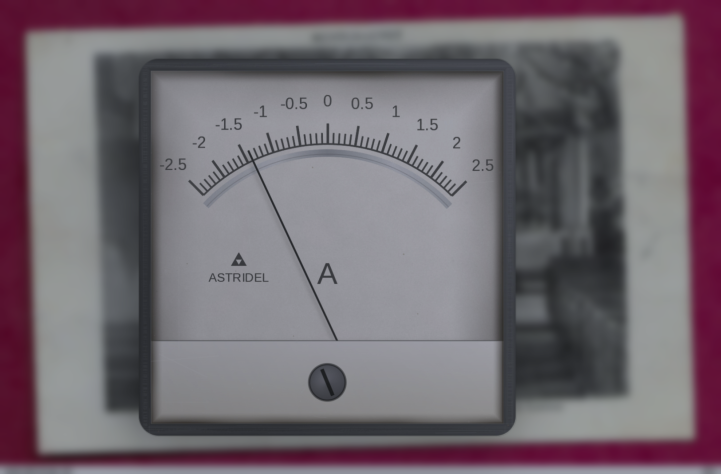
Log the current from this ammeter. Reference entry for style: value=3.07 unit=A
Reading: value=-1.4 unit=A
